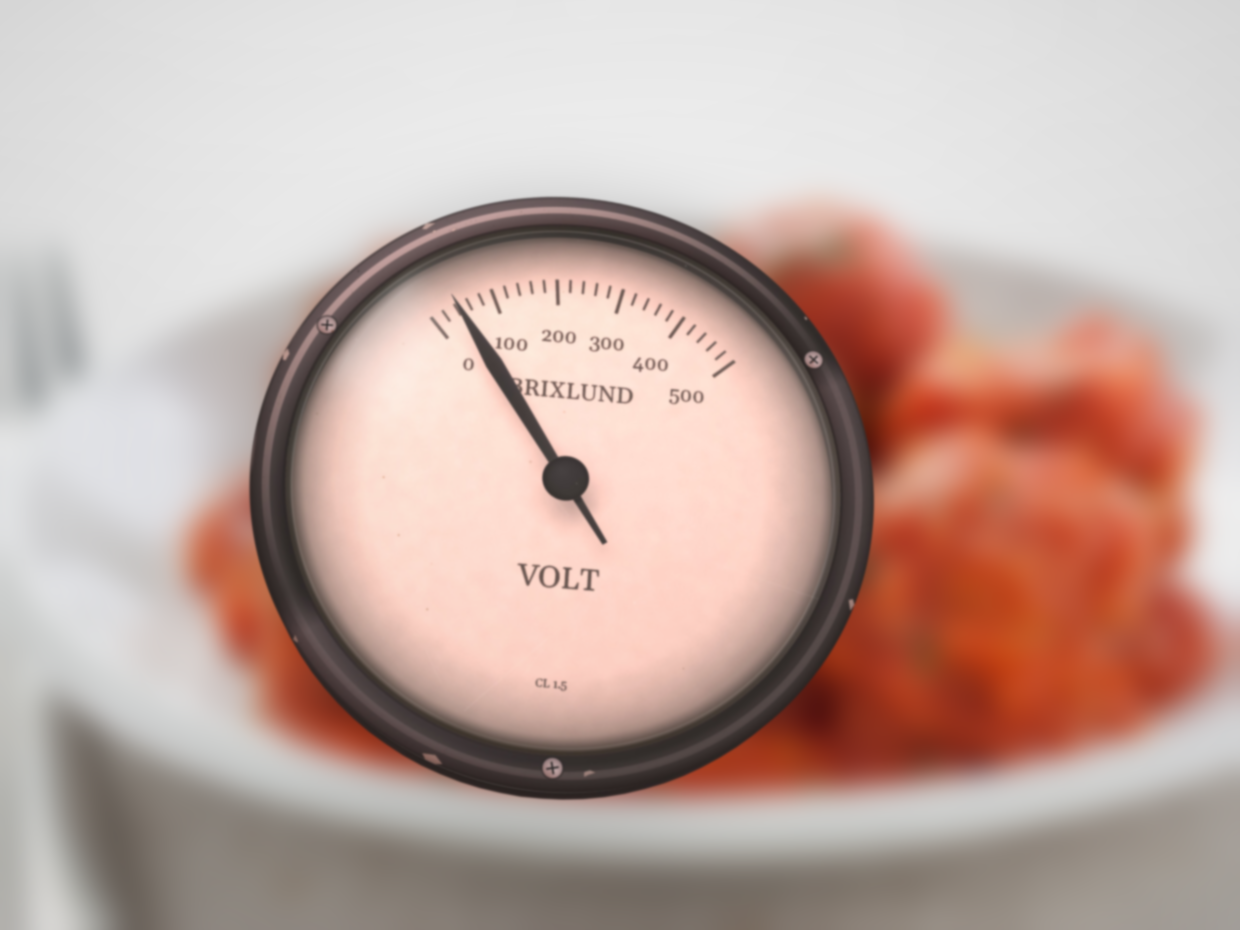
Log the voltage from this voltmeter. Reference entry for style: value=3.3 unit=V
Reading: value=40 unit=V
